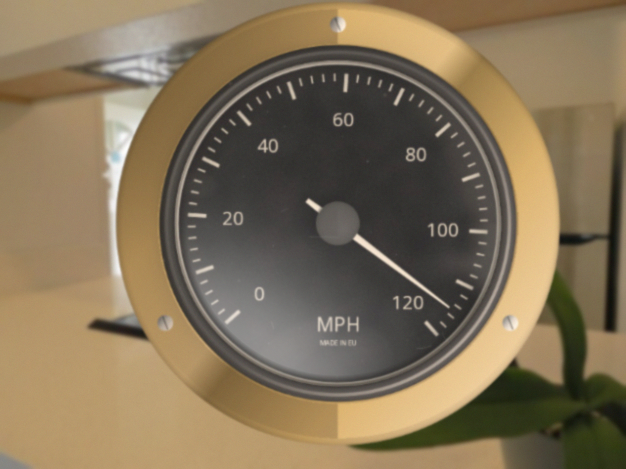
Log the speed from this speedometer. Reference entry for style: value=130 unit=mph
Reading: value=115 unit=mph
